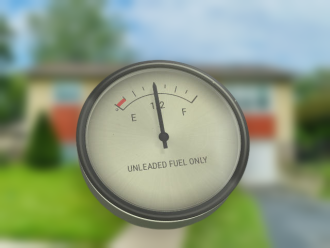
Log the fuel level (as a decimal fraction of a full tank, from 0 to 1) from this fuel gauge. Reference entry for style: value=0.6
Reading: value=0.5
